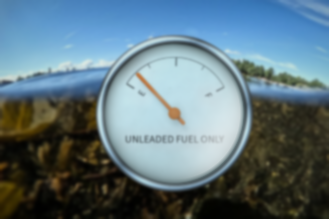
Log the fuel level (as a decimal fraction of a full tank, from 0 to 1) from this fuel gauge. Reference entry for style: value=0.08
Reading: value=0.125
